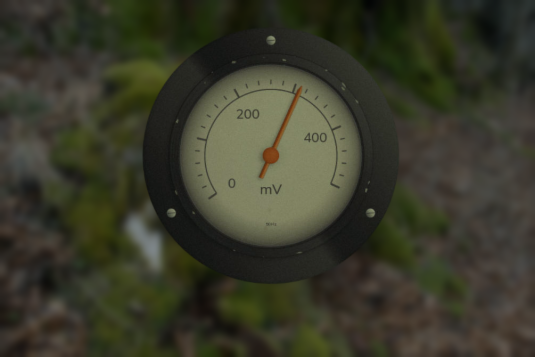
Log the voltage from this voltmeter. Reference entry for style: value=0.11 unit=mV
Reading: value=310 unit=mV
